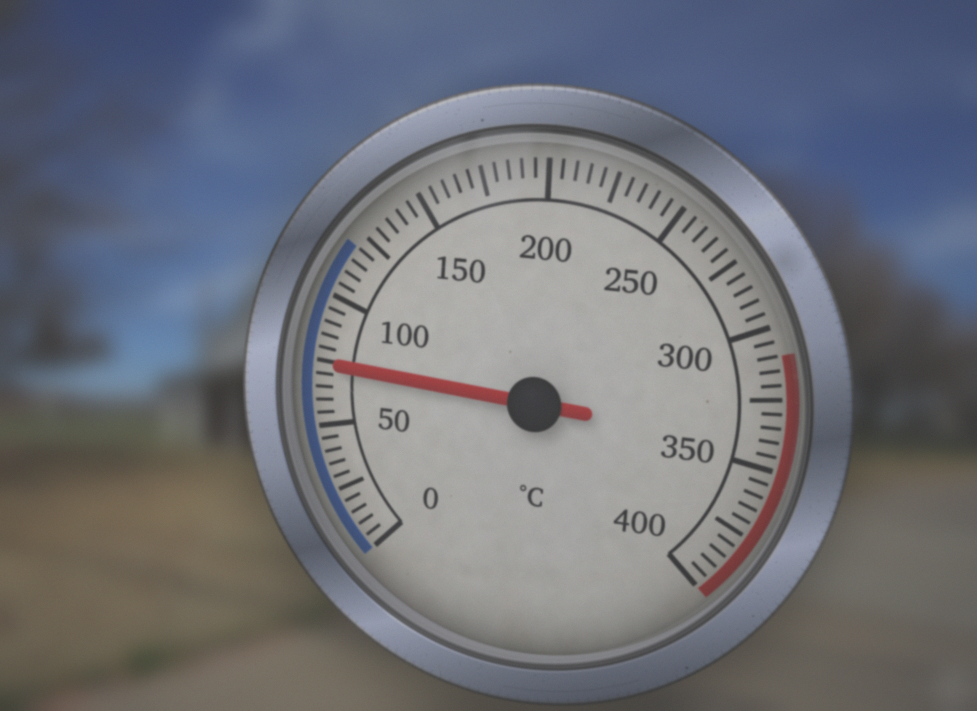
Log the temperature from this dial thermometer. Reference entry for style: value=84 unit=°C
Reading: value=75 unit=°C
